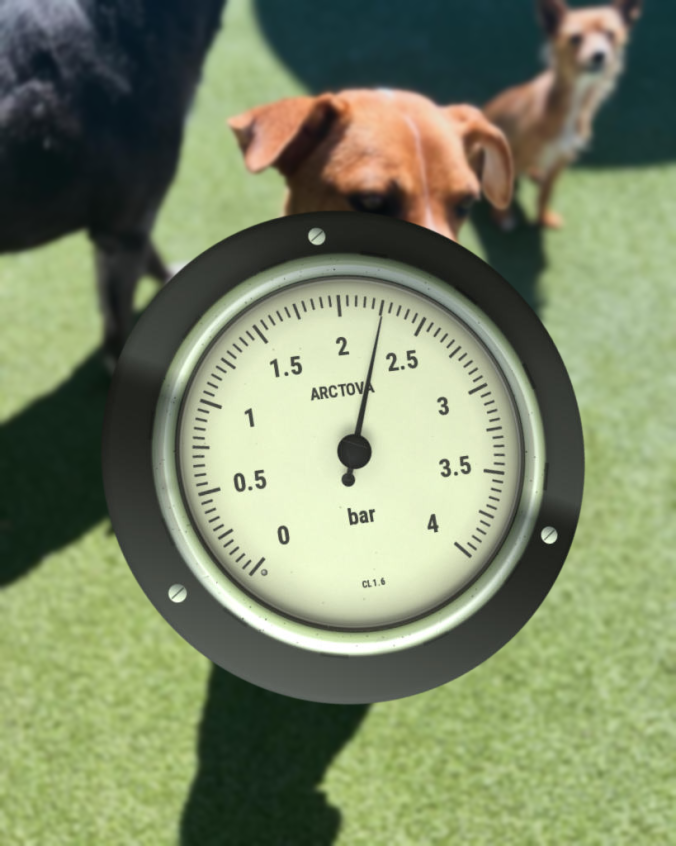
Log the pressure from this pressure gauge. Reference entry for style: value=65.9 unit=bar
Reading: value=2.25 unit=bar
